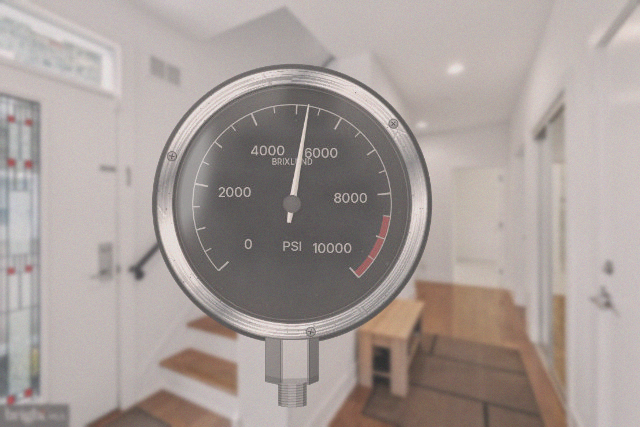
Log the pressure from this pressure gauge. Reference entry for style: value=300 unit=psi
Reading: value=5250 unit=psi
